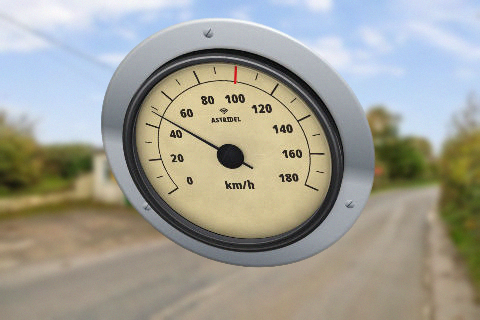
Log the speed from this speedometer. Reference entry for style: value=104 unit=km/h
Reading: value=50 unit=km/h
